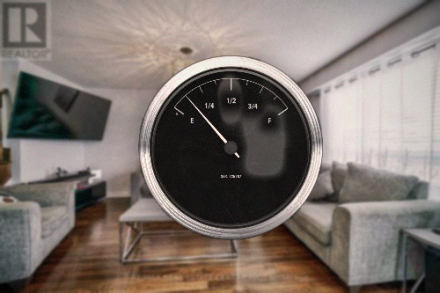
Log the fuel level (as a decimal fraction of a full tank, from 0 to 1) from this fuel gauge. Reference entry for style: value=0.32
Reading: value=0.125
